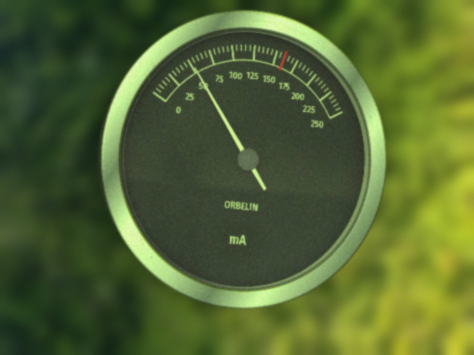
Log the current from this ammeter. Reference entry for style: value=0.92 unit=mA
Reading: value=50 unit=mA
